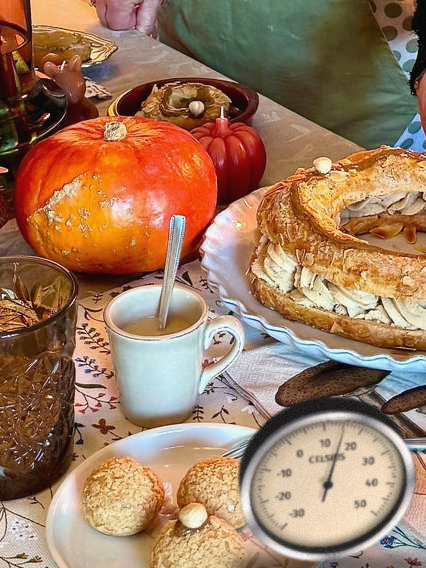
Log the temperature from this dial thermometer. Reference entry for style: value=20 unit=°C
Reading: value=15 unit=°C
